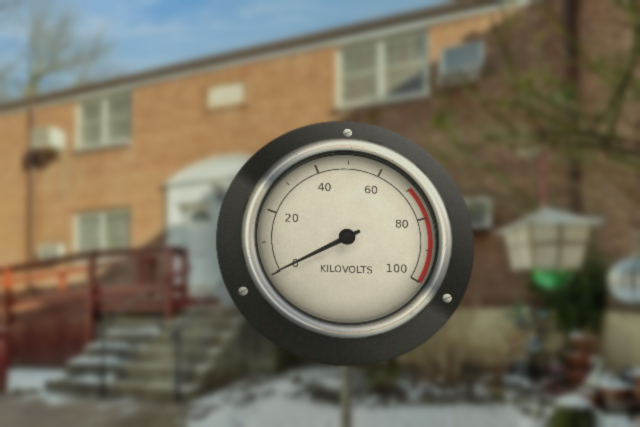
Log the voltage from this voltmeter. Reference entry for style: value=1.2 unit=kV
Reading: value=0 unit=kV
